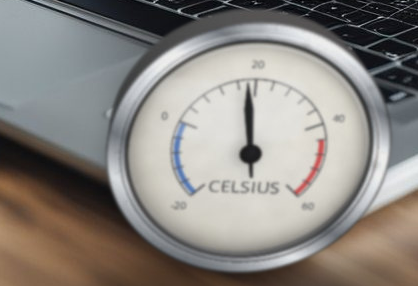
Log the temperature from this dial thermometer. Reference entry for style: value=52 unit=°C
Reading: value=18 unit=°C
